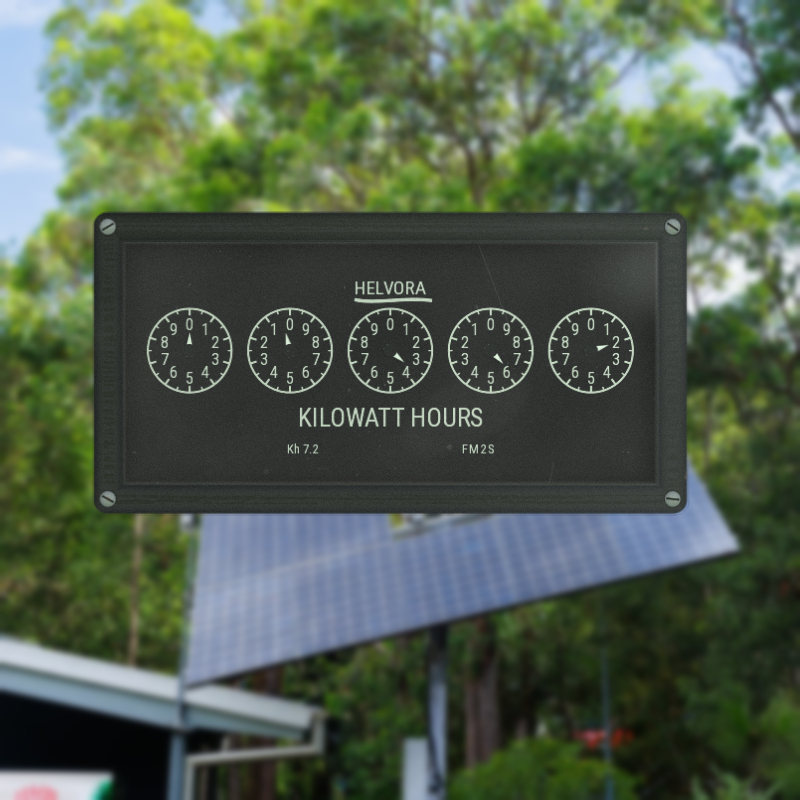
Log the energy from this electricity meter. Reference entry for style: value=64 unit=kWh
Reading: value=362 unit=kWh
